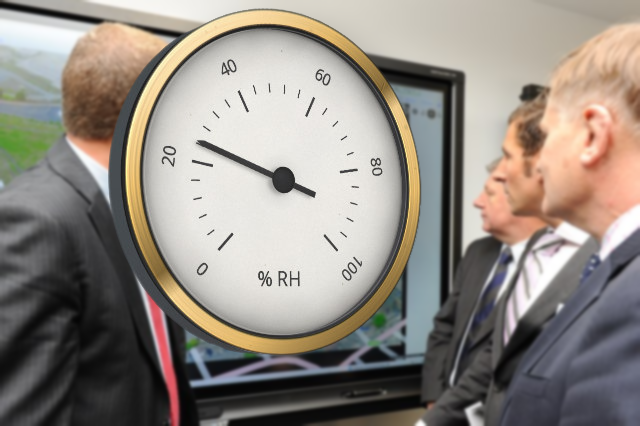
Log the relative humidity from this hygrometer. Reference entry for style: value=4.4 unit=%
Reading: value=24 unit=%
